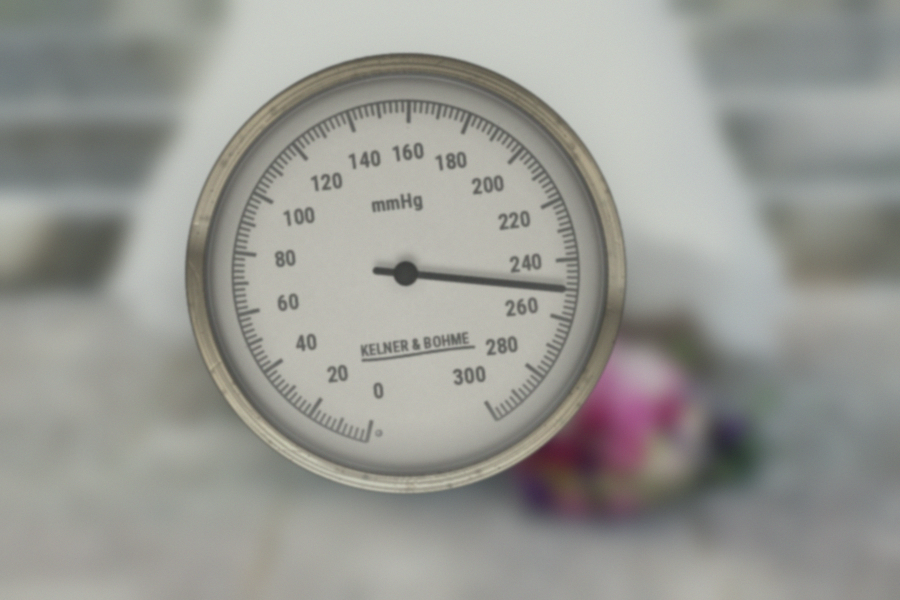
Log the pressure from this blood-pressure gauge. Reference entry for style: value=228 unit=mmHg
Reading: value=250 unit=mmHg
